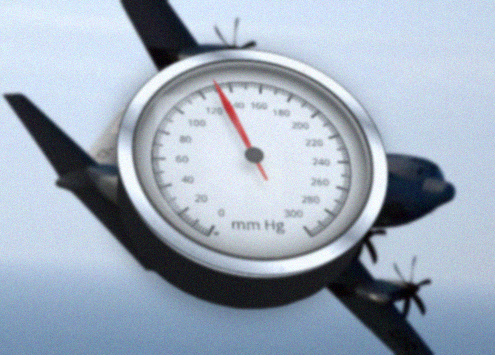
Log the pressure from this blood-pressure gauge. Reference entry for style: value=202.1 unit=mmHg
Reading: value=130 unit=mmHg
